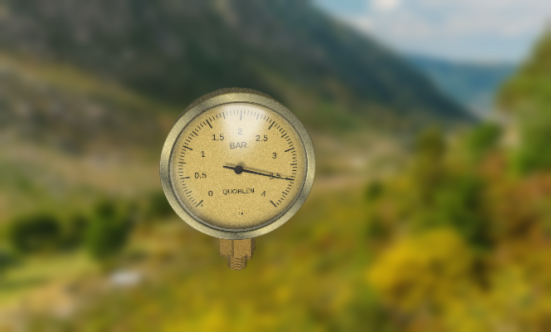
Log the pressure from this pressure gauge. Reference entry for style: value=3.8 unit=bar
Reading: value=3.5 unit=bar
